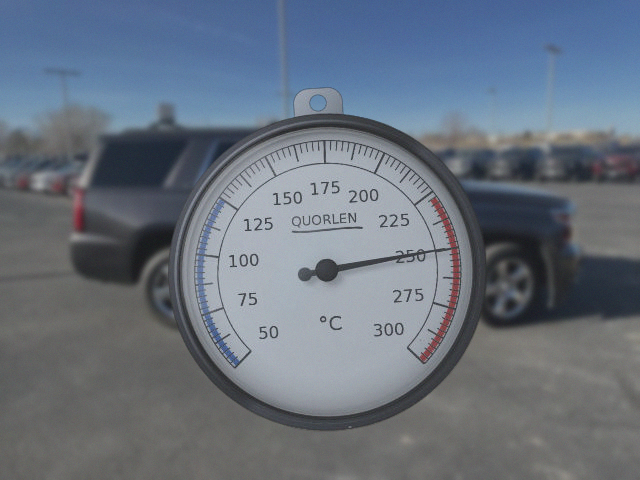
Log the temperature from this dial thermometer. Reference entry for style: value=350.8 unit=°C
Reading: value=250 unit=°C
